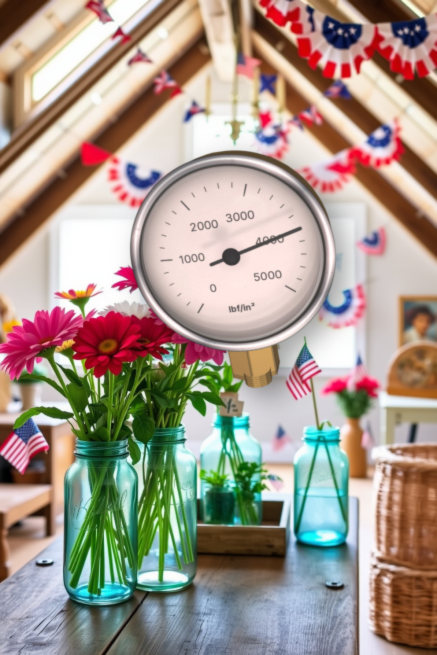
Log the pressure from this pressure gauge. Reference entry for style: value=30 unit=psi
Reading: value=4000 unit=psi
